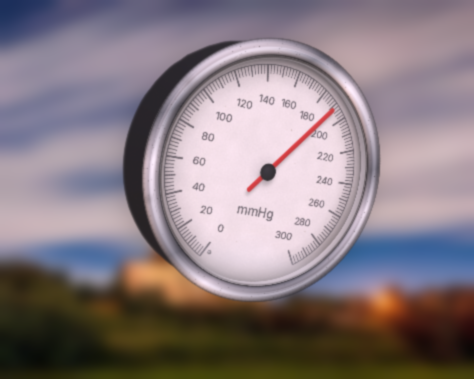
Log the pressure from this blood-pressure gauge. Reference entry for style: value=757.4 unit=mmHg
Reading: value=190 unit=mmHg
